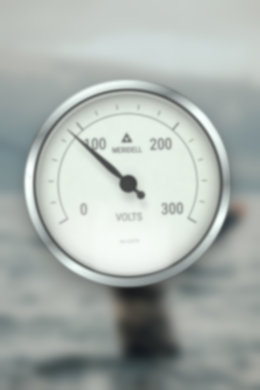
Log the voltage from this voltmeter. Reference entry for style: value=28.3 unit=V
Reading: value=90 unit=V
